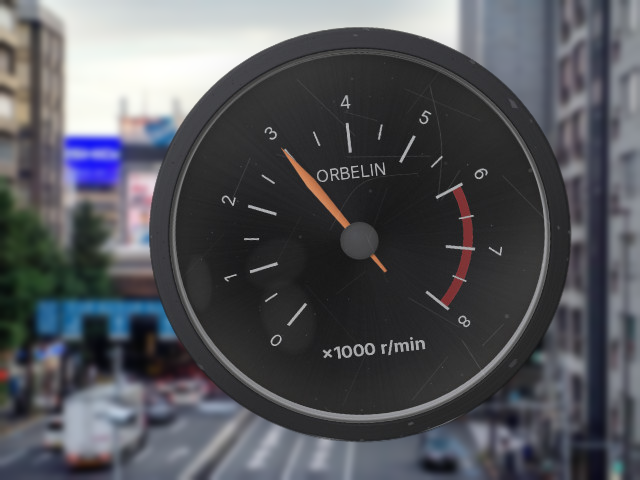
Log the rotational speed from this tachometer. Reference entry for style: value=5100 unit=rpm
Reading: value=3000 unit=rpm
